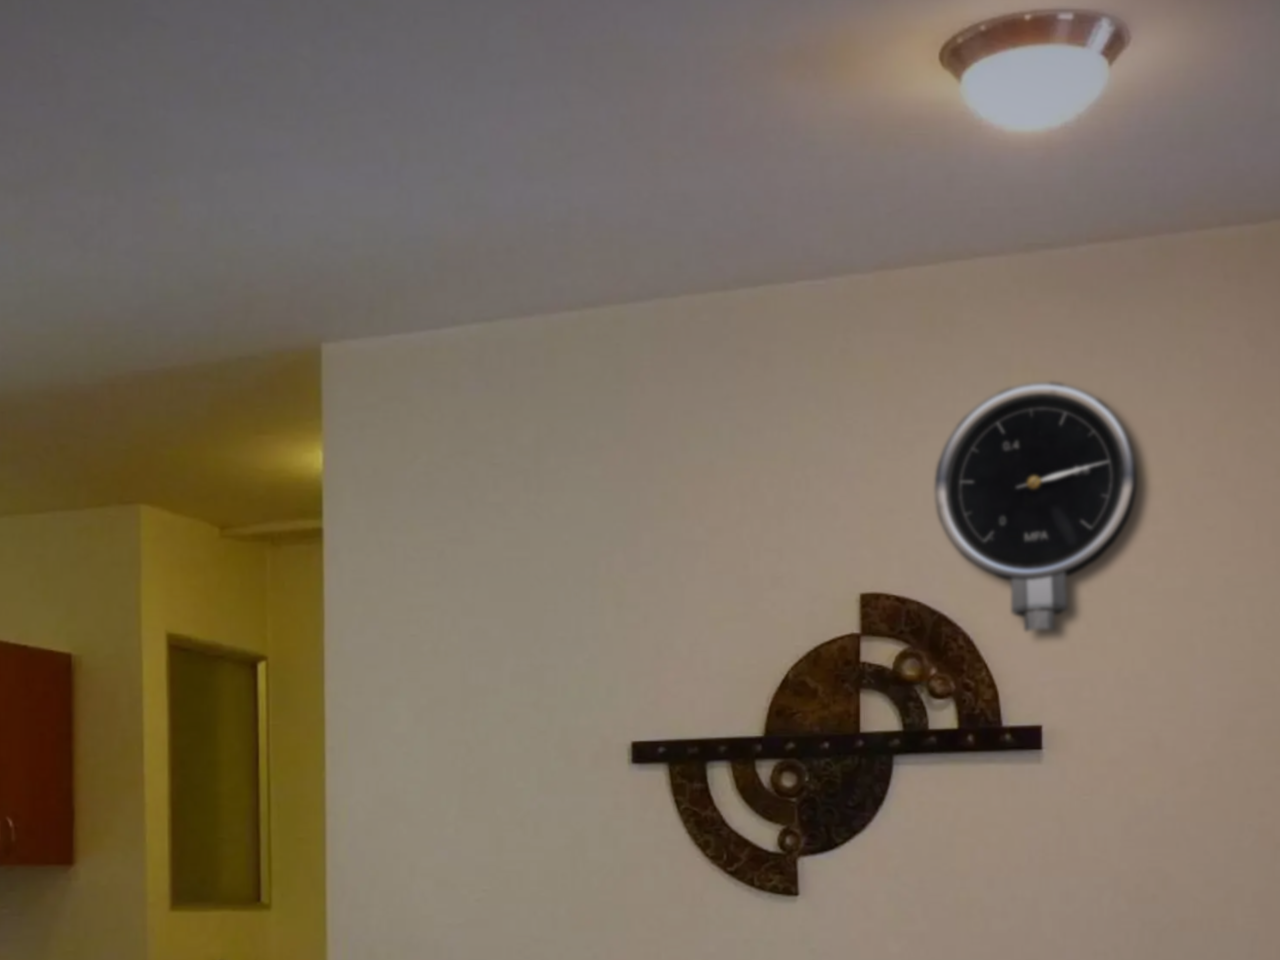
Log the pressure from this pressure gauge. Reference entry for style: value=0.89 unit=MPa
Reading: value=0.8 unit=MPa
